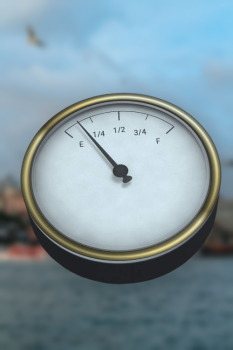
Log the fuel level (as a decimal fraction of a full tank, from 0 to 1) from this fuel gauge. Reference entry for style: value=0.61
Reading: value=0.125
